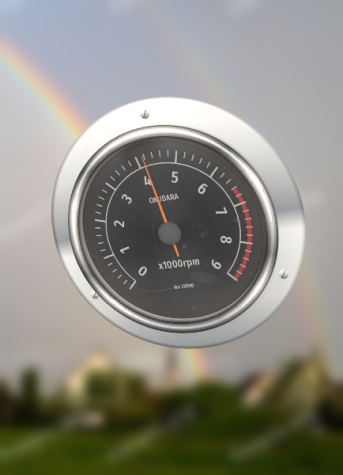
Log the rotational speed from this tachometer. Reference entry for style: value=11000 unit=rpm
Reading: value=4200 unit=rpm
